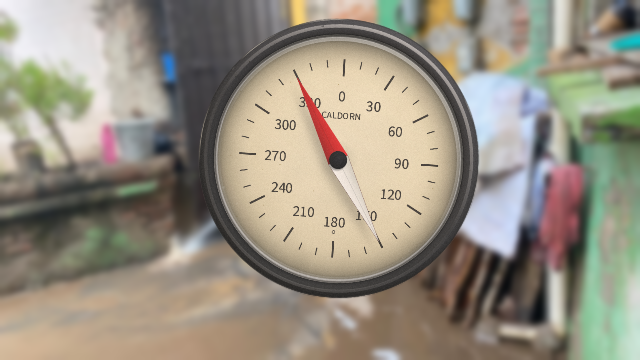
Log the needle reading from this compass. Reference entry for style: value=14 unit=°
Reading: value=330 unit=°
